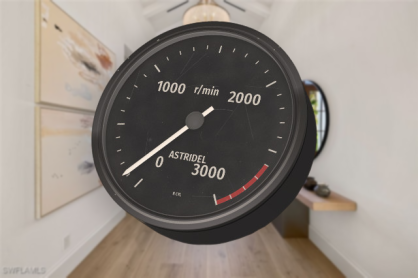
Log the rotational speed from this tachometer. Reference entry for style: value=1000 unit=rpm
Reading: value=100 unit=rpm
